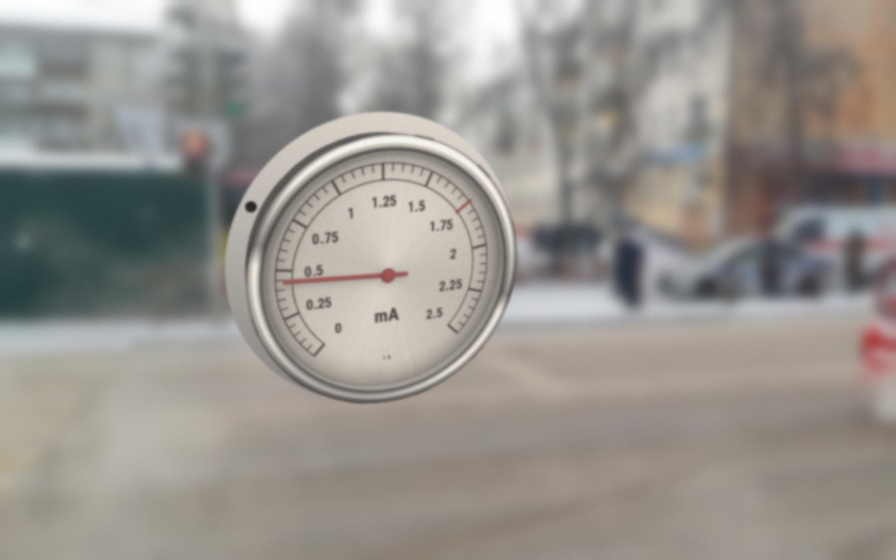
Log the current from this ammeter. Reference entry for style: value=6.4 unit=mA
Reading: value=0.45 unit=mA
